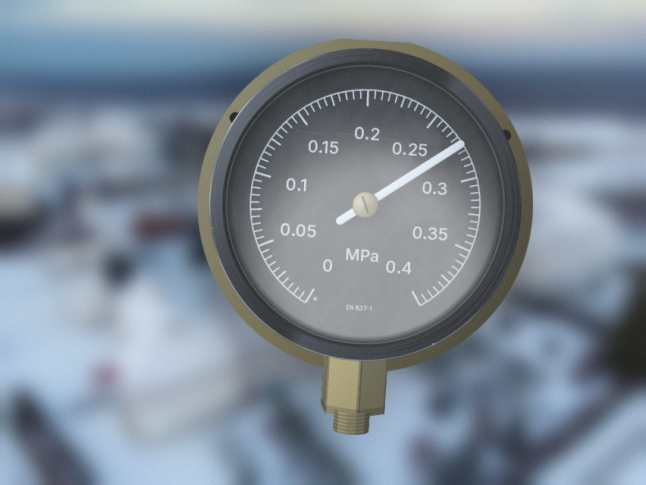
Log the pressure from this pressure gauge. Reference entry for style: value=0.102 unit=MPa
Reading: value=0.275 unit=MPa
